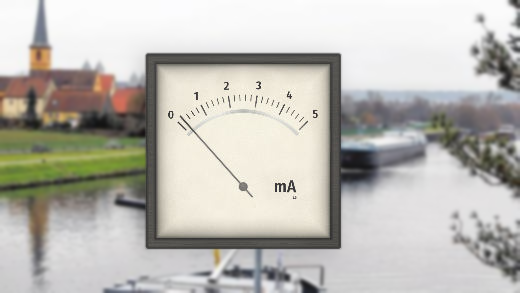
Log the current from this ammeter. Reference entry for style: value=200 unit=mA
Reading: value=0.2 unit=mA
